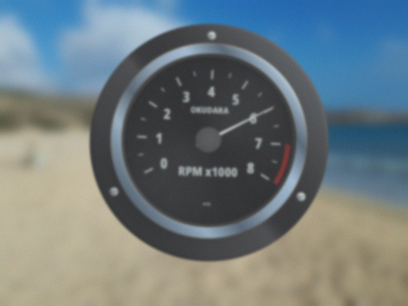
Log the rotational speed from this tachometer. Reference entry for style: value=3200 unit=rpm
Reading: value=6000 unit=rpm
